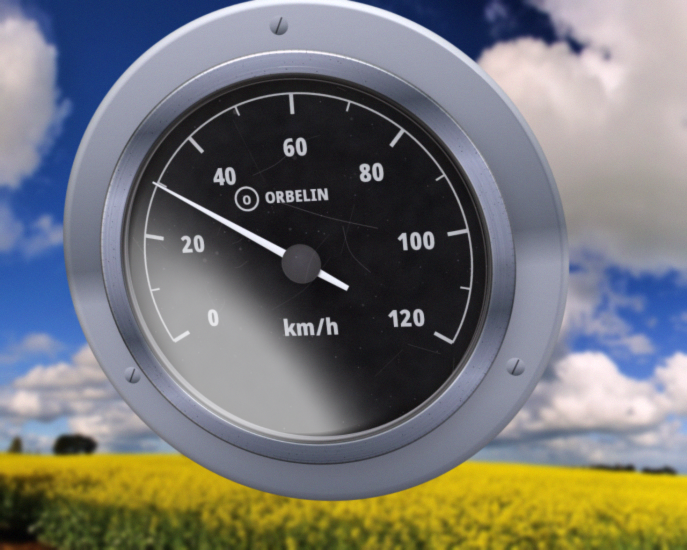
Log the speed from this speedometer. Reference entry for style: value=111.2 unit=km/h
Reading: value=30 unit=km/h
